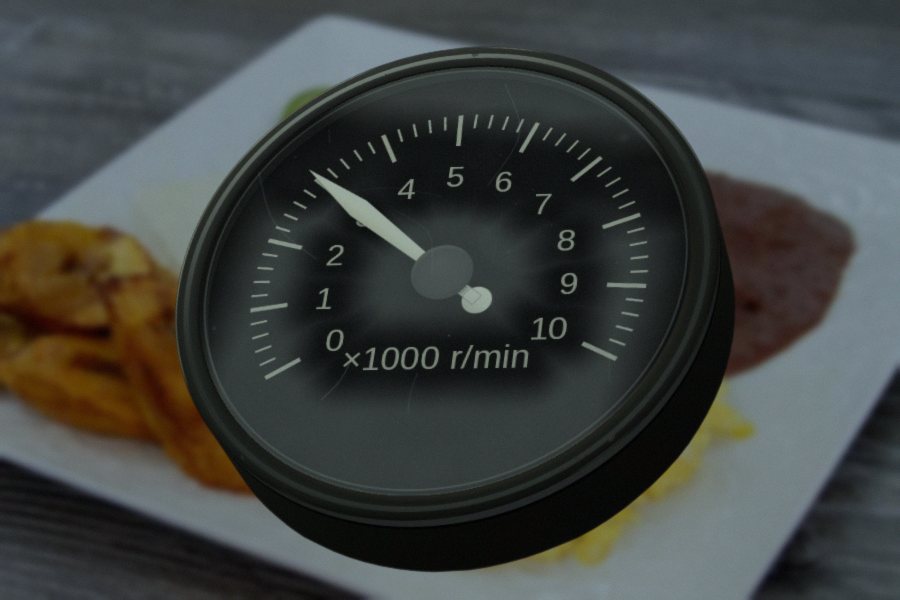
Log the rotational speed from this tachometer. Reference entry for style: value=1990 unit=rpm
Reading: value=3000 unit=rpm
